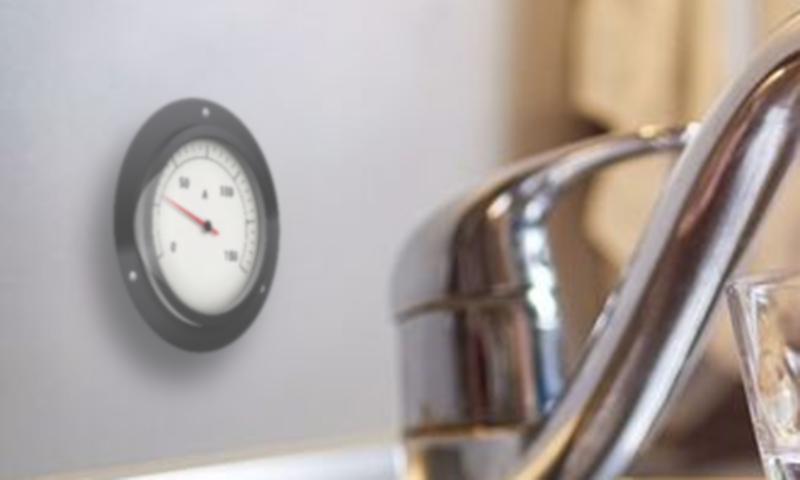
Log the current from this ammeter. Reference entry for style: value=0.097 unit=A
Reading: value=30 unit=A
